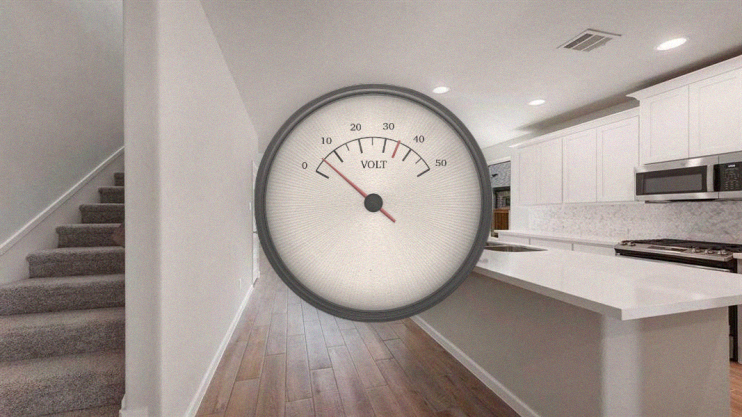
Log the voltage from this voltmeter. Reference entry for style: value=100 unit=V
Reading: value=5 unit=V
